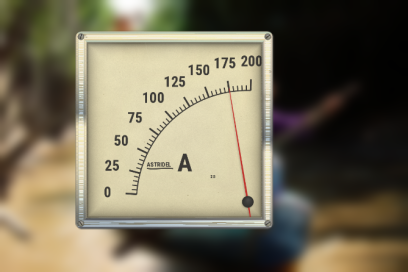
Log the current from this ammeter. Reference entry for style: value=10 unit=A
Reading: value=175 unit=A
